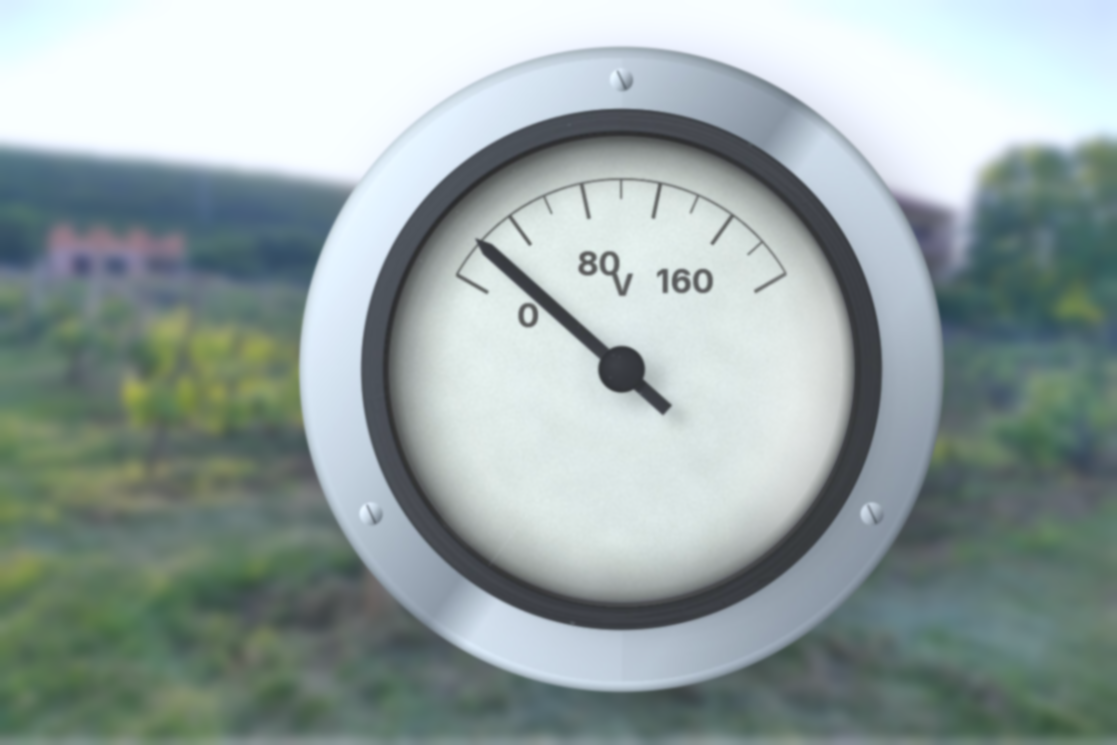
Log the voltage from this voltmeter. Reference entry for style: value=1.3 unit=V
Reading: value=20 unit=V
